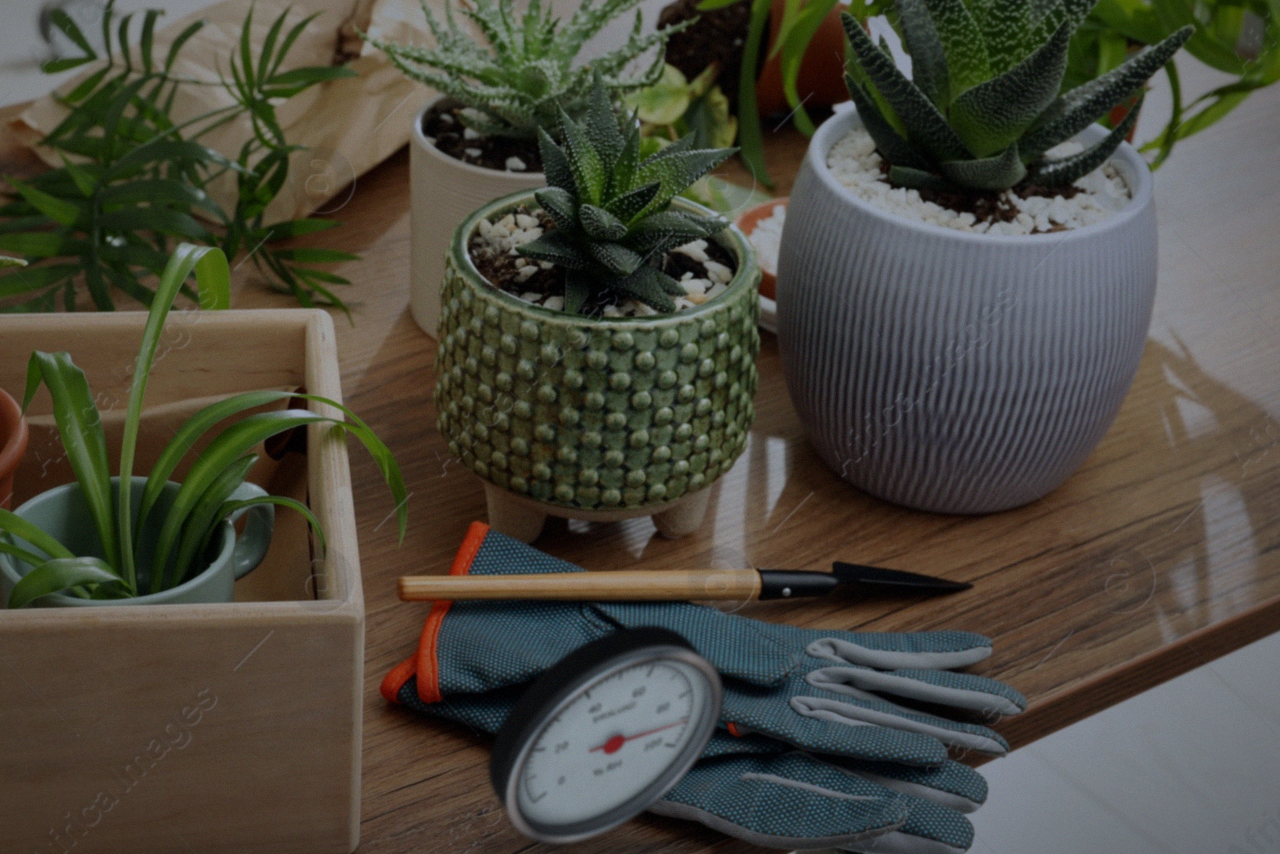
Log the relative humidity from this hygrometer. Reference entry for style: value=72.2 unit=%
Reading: value=90 unit=%
